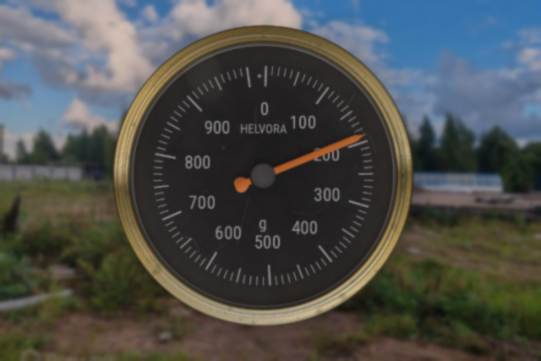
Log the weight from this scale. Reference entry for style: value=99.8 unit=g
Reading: value=190 unit=g
